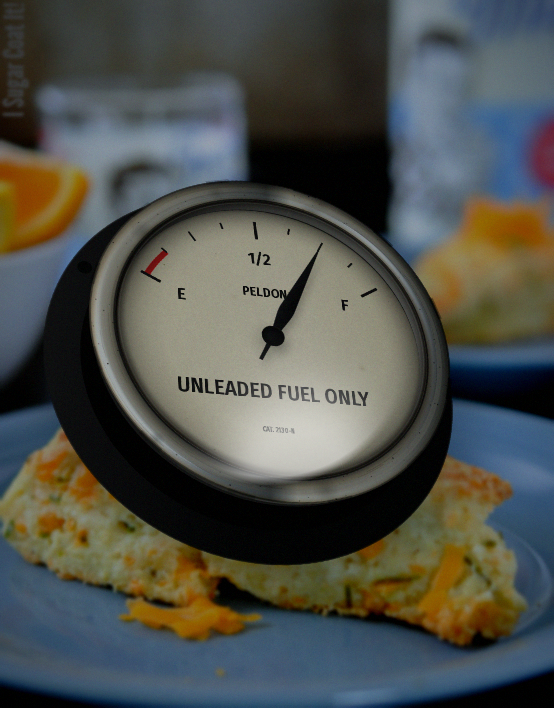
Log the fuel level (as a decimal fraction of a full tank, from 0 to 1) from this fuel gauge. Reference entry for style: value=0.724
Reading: value=0.75
